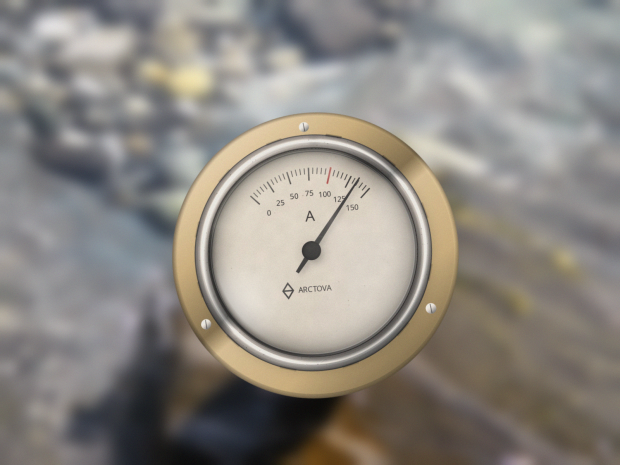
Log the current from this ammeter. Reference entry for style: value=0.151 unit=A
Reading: value=135 unit=A
